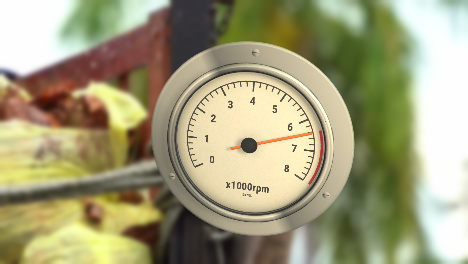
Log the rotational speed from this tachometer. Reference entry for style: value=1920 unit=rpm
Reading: value=6400 unit=rpm
